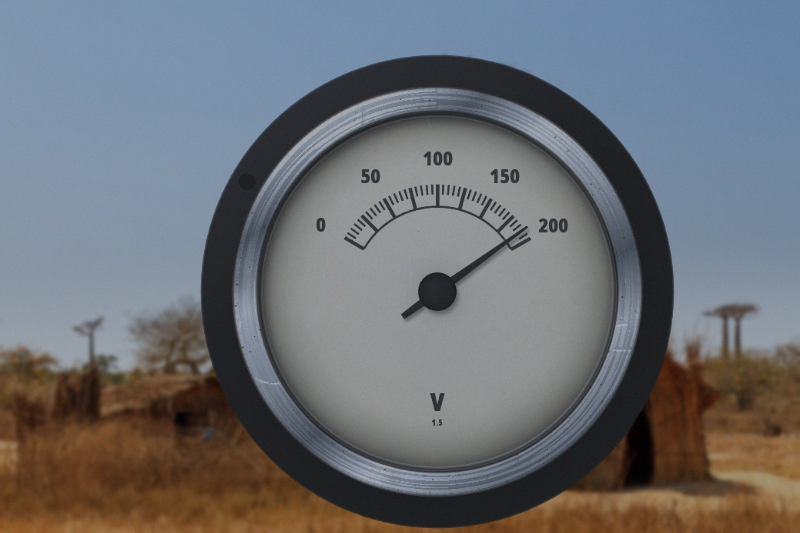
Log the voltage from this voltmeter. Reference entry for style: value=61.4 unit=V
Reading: value=190 unit=V
